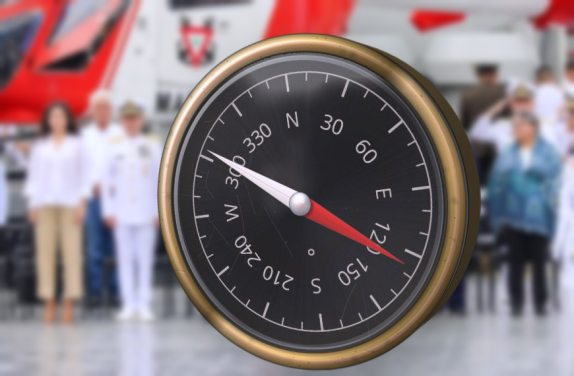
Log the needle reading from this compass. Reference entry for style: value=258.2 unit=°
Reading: value=125 unit=°
